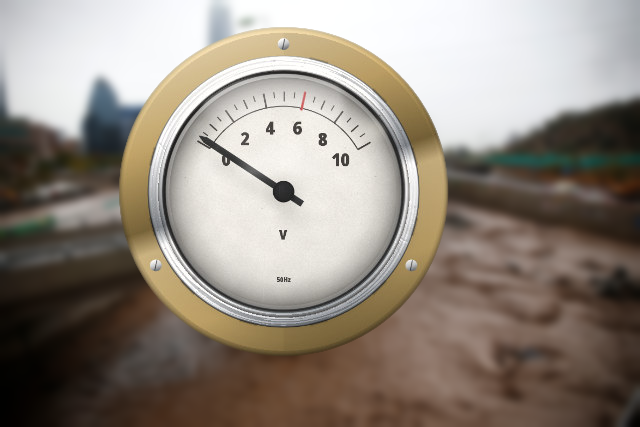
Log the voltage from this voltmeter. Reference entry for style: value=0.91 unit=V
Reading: value=0.25 unit=V
